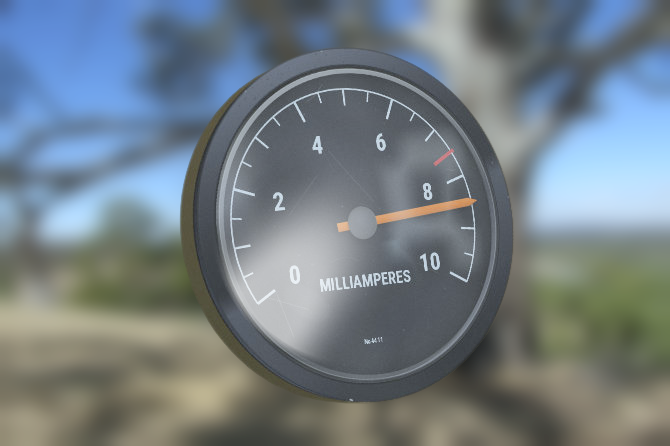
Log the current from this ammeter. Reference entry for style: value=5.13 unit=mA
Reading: value=8.5 unit=mA
